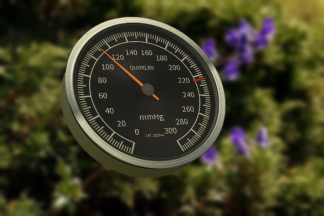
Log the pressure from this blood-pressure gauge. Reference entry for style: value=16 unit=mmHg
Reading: value=110 unit=mmHg
